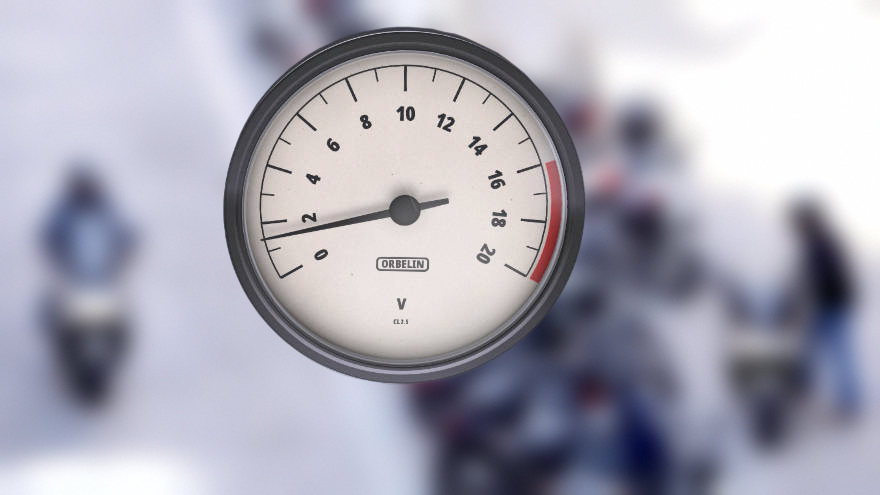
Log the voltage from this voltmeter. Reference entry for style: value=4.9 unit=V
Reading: value=1.5 unit=V
